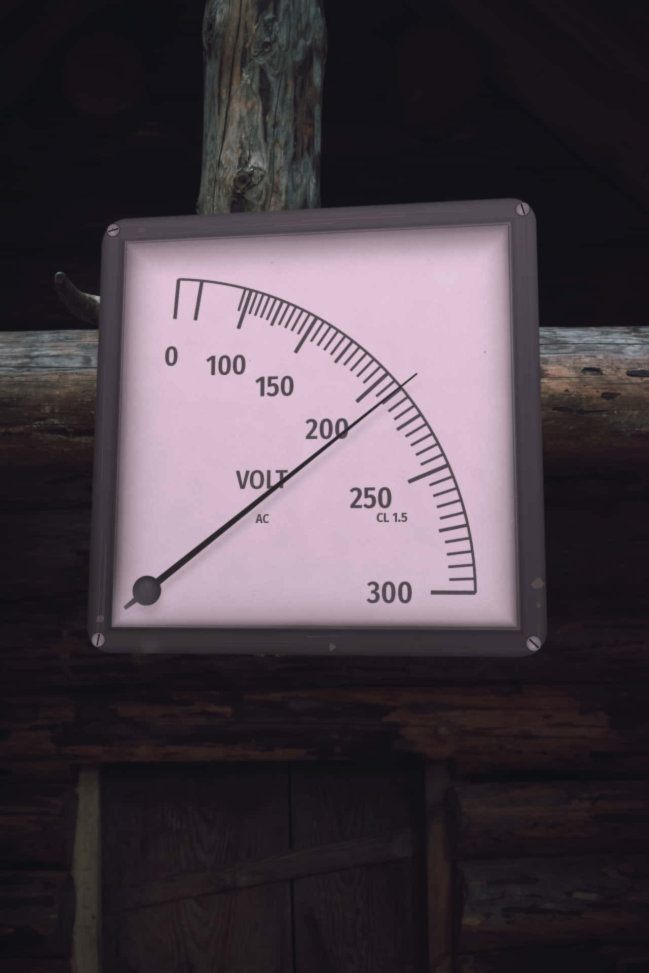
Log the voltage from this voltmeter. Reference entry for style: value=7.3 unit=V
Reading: value=210 unit=V
